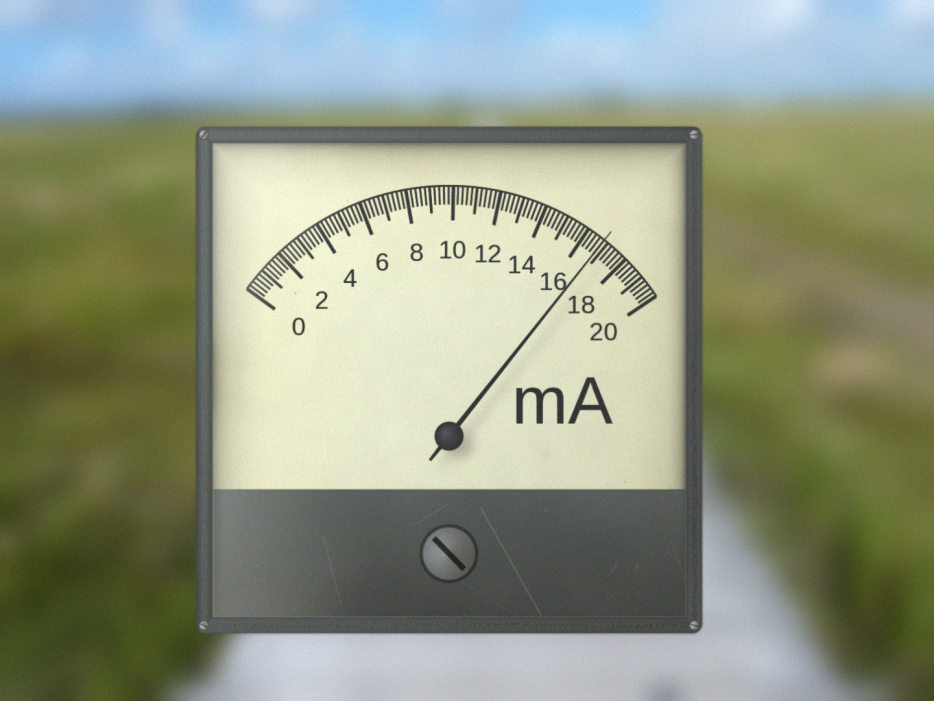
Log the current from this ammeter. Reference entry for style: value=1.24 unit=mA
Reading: value=16.8 unit=mA
